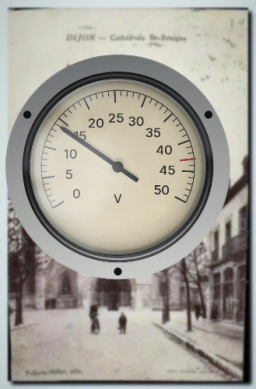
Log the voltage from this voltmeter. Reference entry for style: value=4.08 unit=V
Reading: value=14 unit=V
